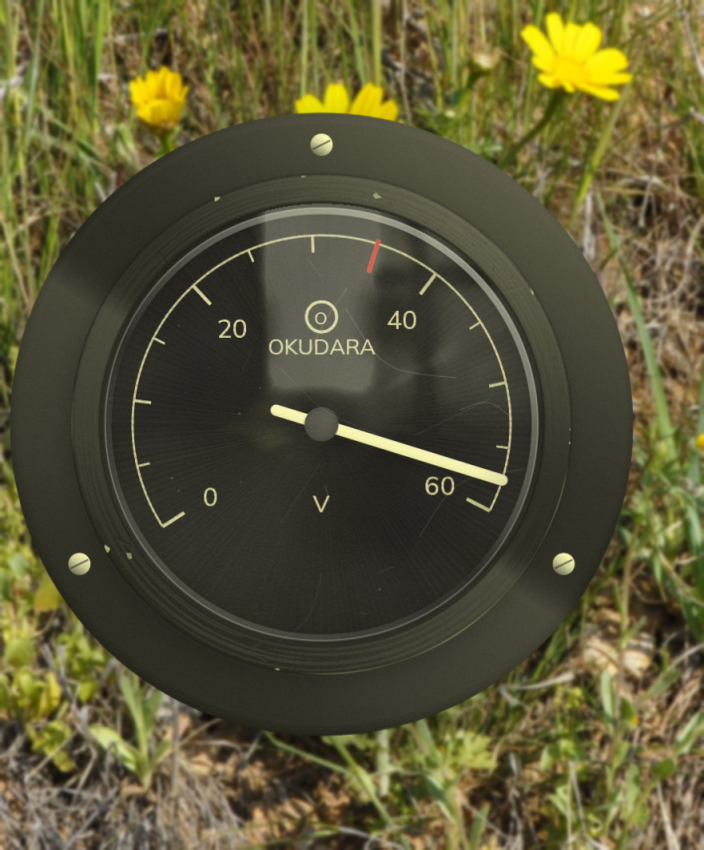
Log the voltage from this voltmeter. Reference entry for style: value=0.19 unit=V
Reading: value=57.5 unit=V
